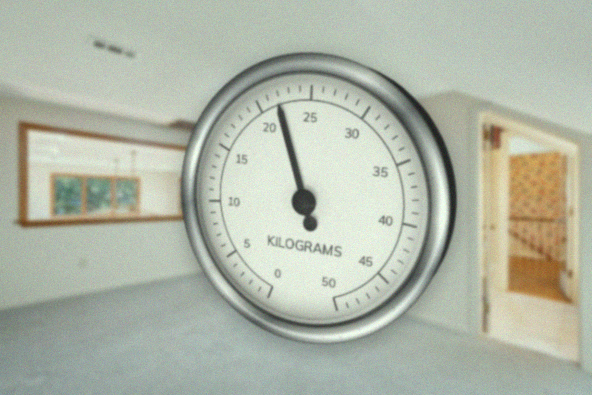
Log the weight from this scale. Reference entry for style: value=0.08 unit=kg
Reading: value=22 unit=kg
